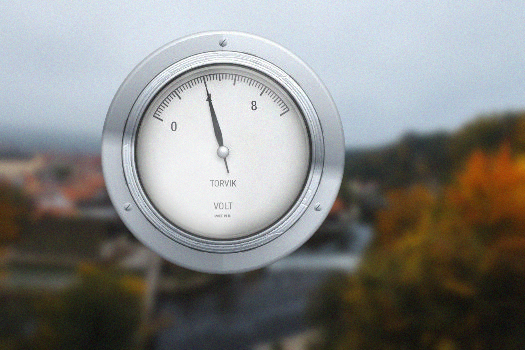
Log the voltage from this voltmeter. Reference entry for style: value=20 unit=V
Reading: value=4 unit=V
